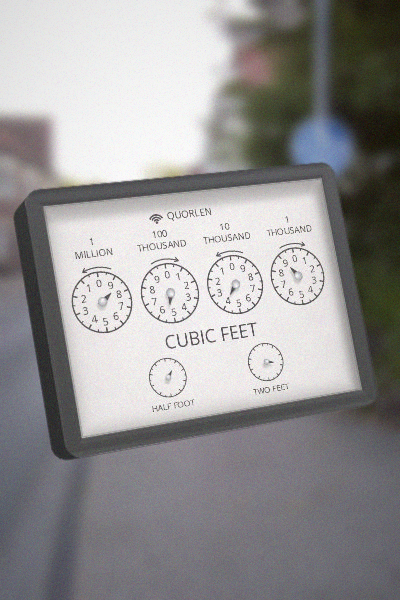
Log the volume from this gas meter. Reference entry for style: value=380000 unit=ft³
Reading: value=853900 unit=ft³
